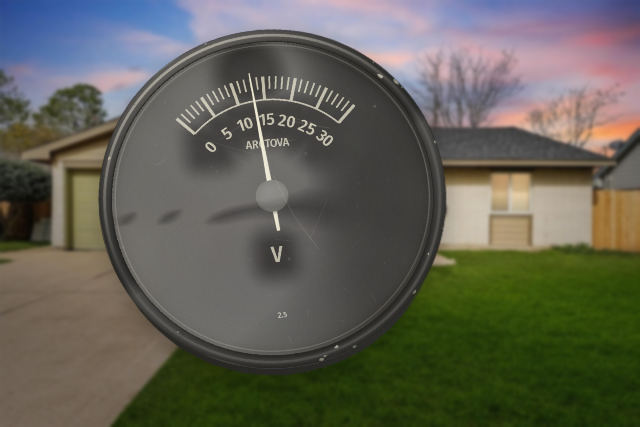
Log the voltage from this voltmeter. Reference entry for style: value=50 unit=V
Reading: value=13 unit=V
